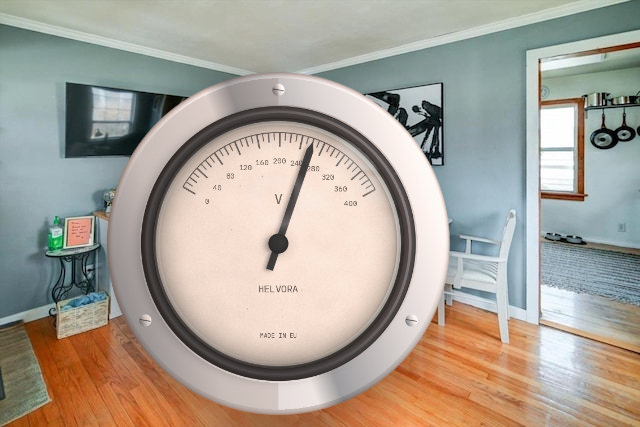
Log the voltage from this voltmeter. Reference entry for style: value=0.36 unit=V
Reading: value=260 unit=V
